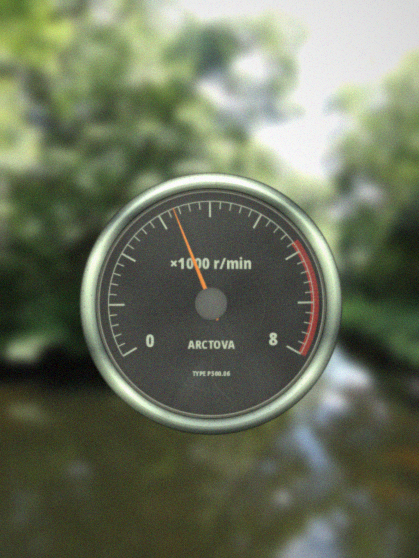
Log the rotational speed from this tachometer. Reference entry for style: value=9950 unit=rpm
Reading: value=3300 unit=rpm
